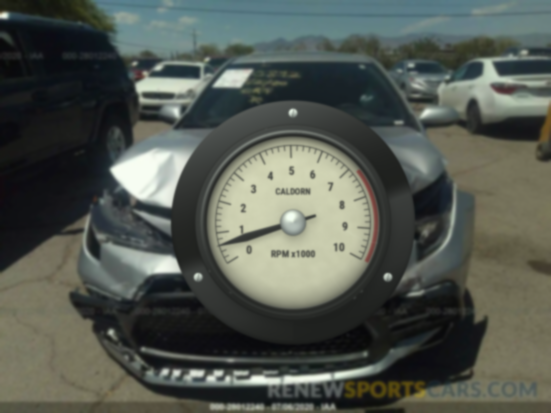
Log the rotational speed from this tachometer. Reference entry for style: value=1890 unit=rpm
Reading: value=600 unit=rpm
